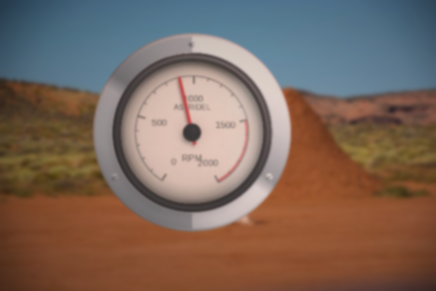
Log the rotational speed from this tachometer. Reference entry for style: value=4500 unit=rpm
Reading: value=900 unit=rpm
